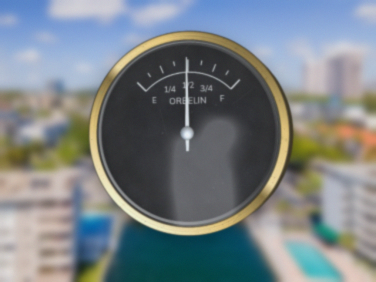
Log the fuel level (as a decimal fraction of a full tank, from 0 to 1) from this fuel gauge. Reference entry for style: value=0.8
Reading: value=0.5
